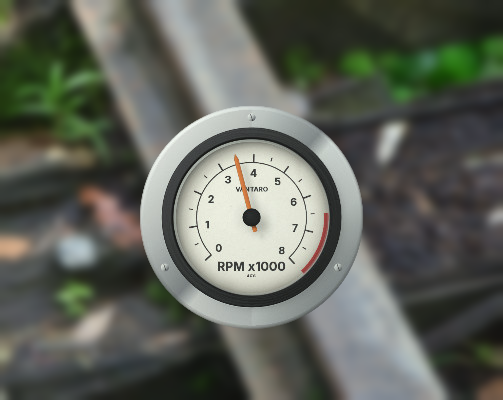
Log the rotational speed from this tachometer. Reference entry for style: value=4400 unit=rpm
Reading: value=3500 unit=rpm
